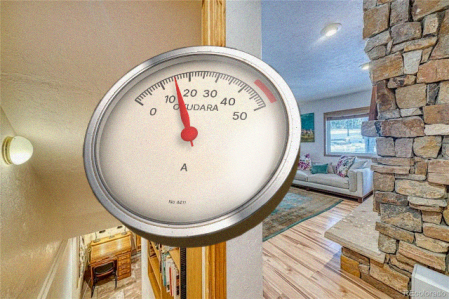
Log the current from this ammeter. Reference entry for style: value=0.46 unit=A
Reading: value=15 unit=A
